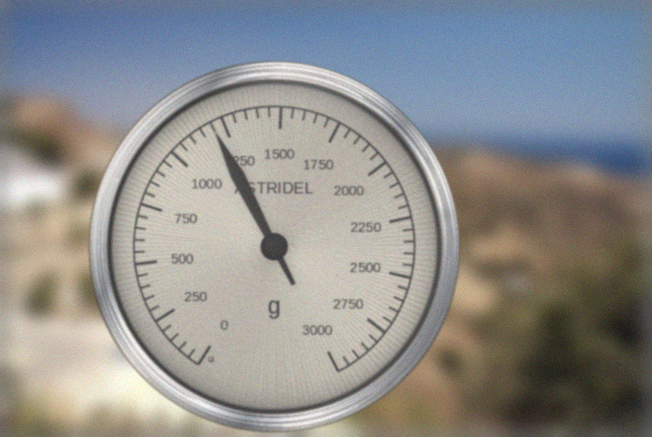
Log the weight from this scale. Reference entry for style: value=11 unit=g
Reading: value=1200 unit=g
